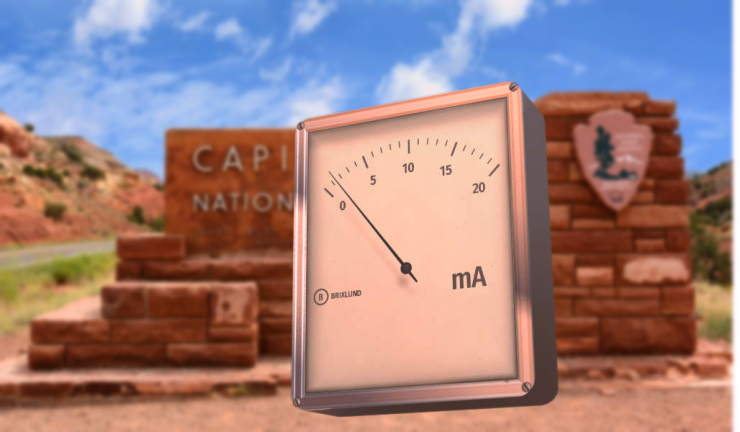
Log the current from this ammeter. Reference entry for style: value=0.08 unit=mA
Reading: value=1.5 unit=mA
